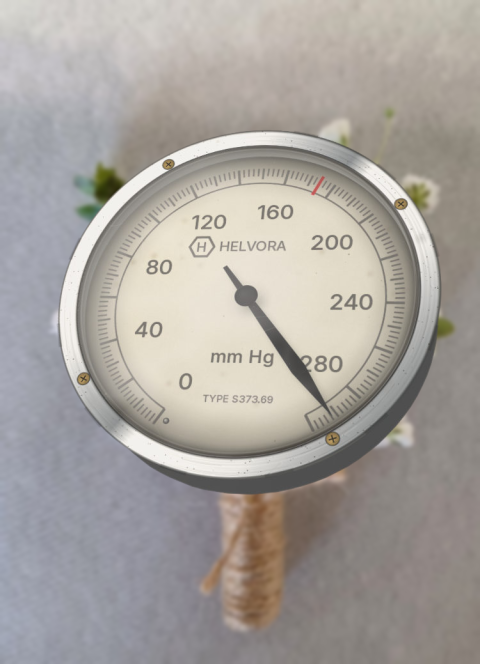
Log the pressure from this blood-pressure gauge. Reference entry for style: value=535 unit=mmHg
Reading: value=292 unit=mmHg
